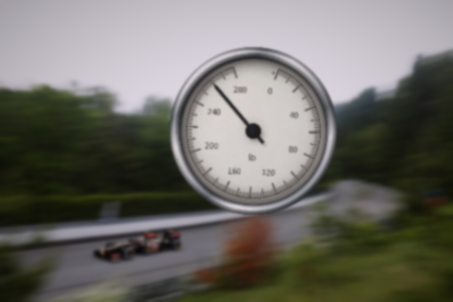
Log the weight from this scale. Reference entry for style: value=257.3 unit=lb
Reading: value=260 unit=lb
